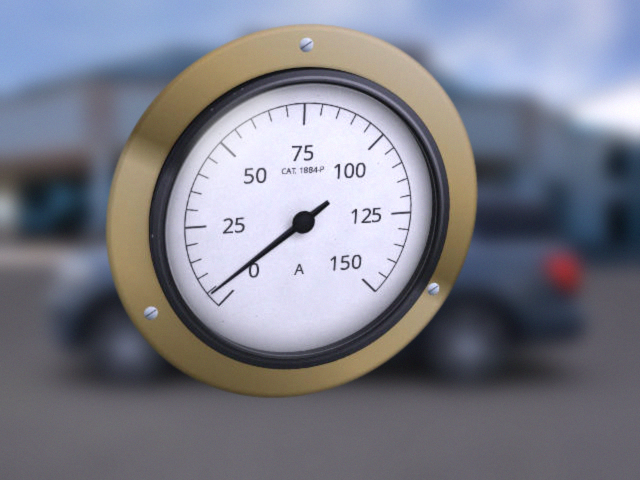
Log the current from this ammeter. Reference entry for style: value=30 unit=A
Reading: value=5 unit=A
